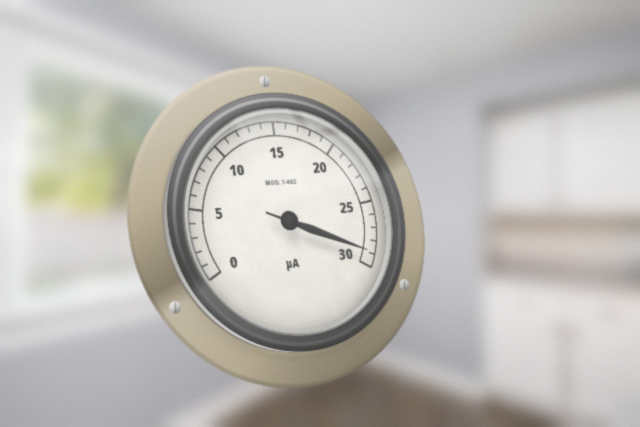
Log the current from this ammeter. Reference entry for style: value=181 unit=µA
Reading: value=29 unit=µA
